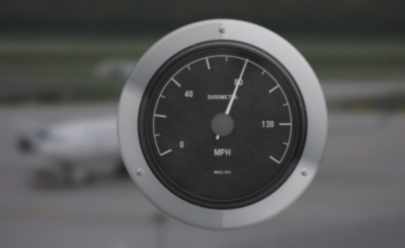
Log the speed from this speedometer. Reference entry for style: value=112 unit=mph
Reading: value=80 unit=mph
